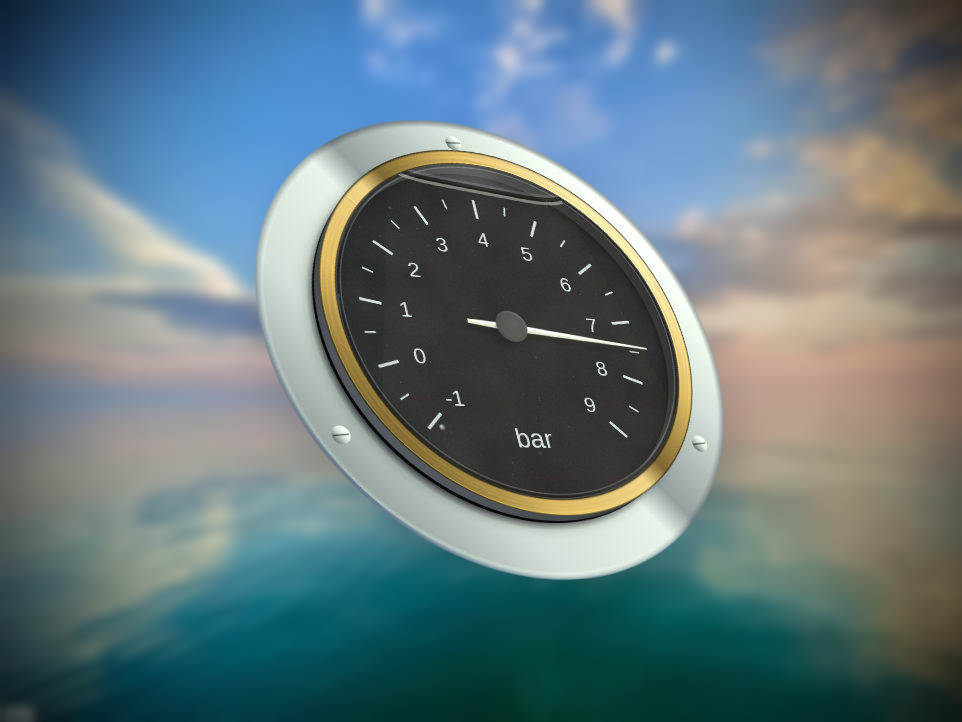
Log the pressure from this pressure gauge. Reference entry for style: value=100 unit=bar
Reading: value=7.5 unit=bar
